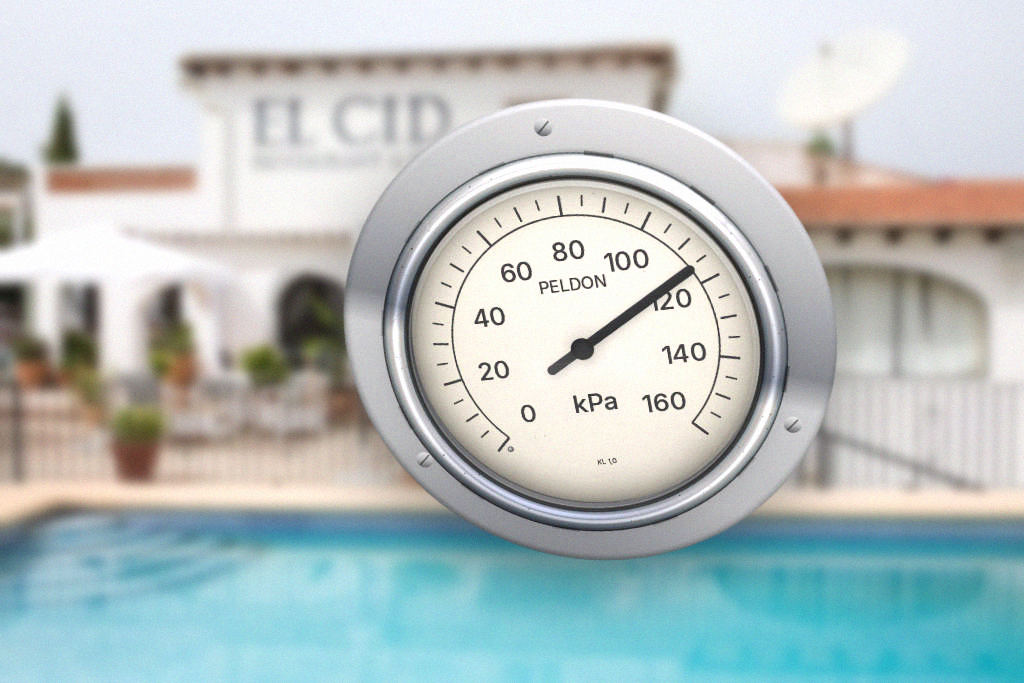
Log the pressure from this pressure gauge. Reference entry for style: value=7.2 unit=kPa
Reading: value=115 unit=kPa
